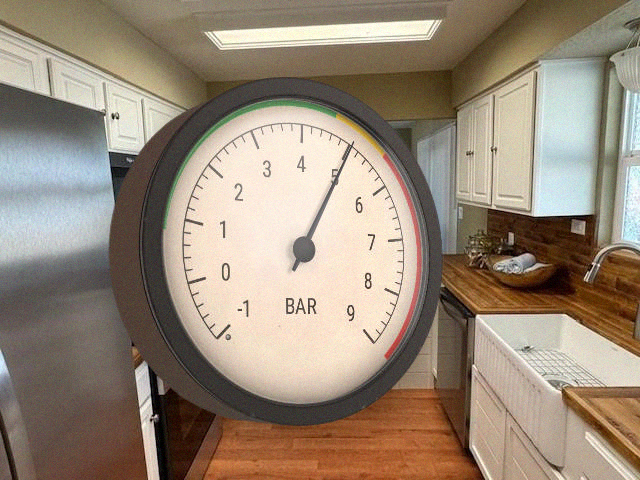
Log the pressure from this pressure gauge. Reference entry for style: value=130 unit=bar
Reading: value=5 unit=bar
